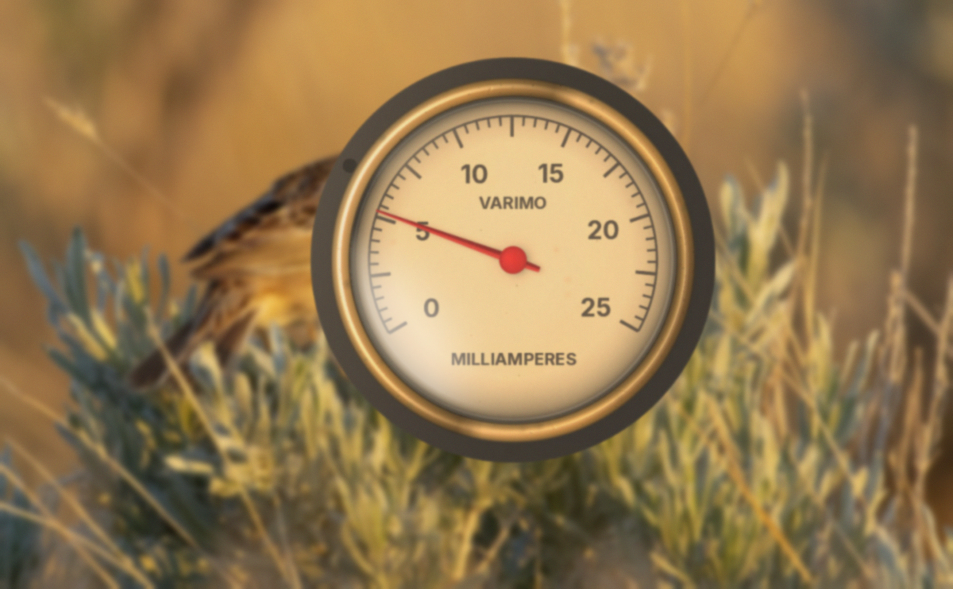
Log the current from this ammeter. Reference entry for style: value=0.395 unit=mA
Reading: value=5.25 unit=mA
